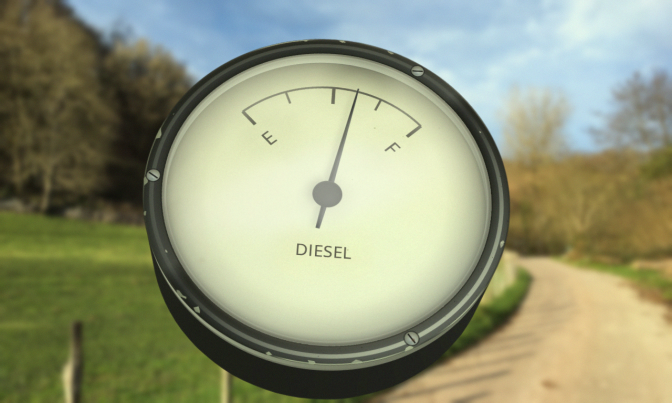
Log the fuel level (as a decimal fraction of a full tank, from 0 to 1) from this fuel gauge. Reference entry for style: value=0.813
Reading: value=0.625
